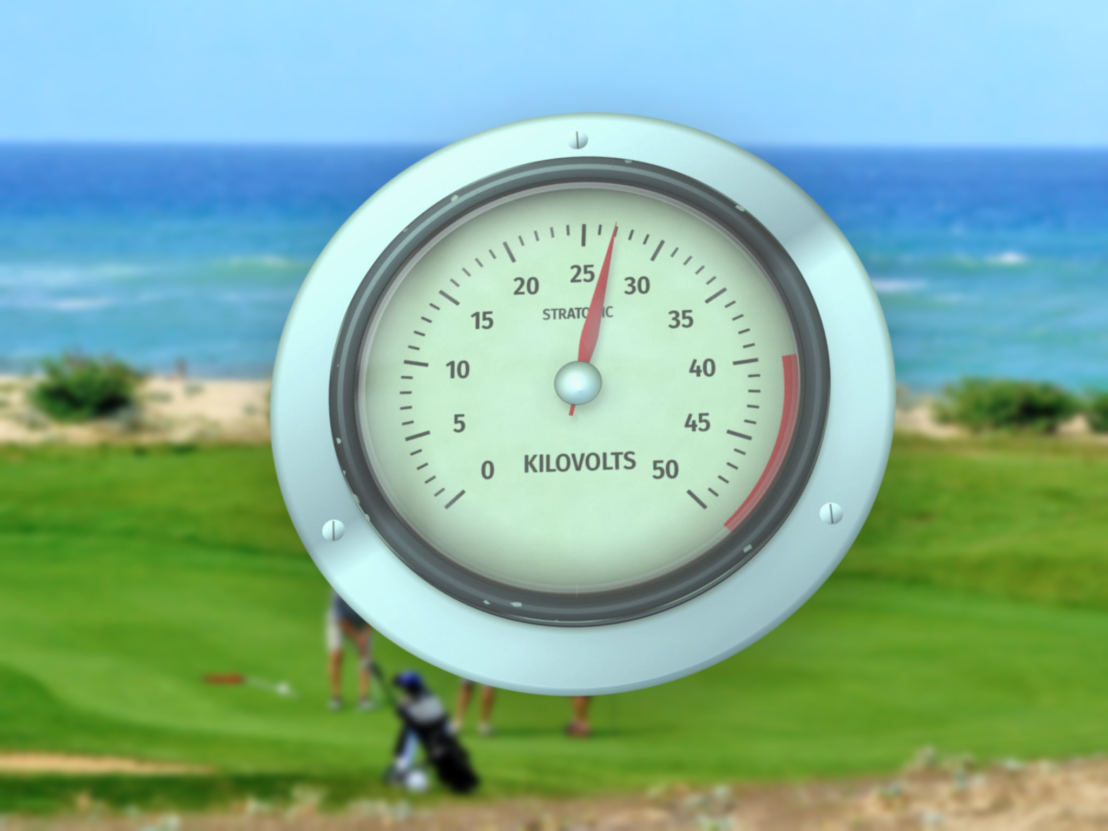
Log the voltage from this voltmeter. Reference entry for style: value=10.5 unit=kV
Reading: value=27 unit=kV
